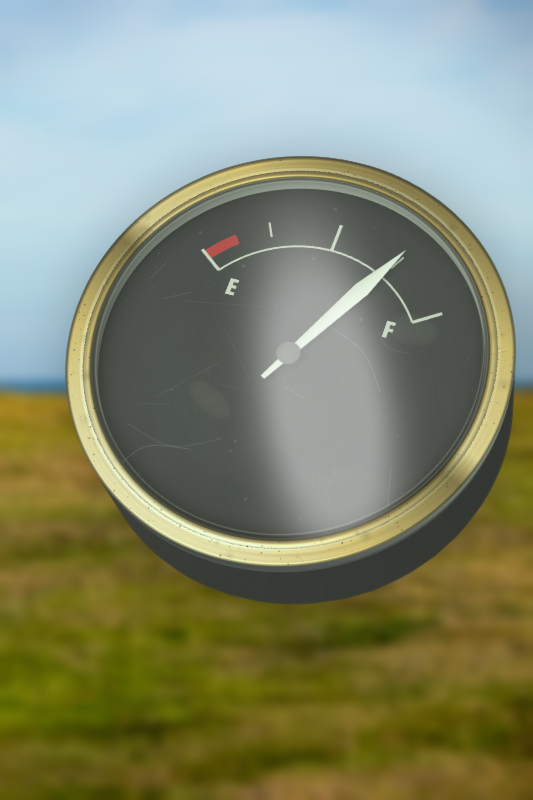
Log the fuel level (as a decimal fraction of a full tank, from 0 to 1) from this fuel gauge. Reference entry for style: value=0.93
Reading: value=0.75
